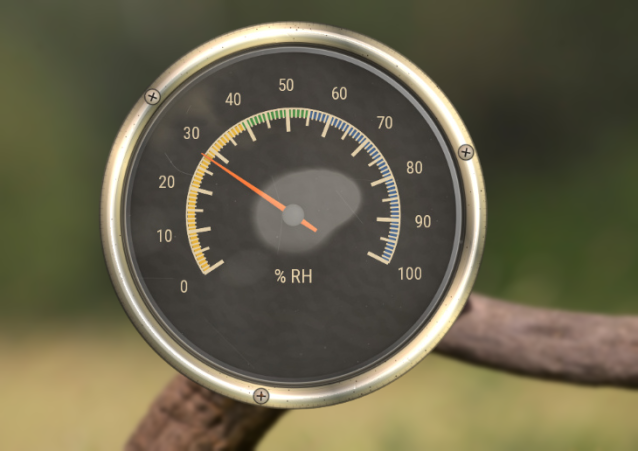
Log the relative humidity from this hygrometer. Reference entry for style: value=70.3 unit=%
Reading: value=28 unit=%
